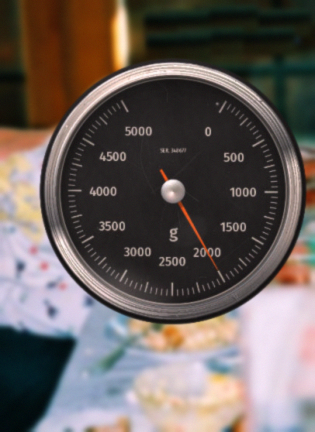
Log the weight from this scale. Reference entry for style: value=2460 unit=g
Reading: value=2000 unit=g
